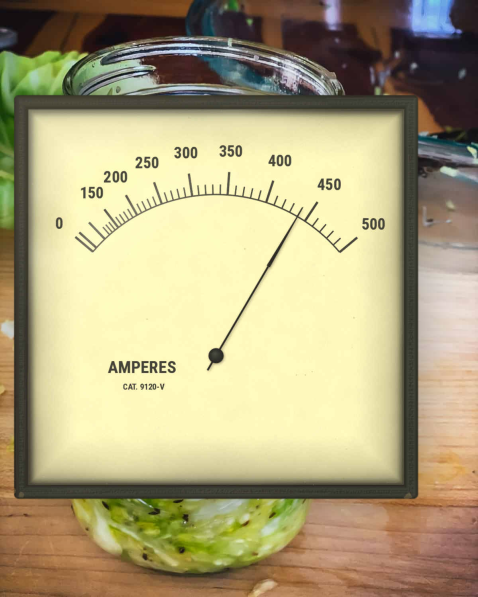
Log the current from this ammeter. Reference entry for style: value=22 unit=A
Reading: value=440 unit=A
